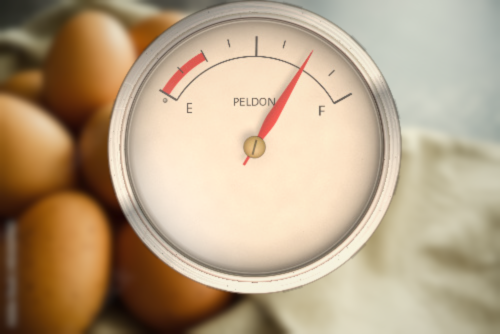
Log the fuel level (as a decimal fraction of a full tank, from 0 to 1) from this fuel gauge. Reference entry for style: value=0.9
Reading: value=0.75
